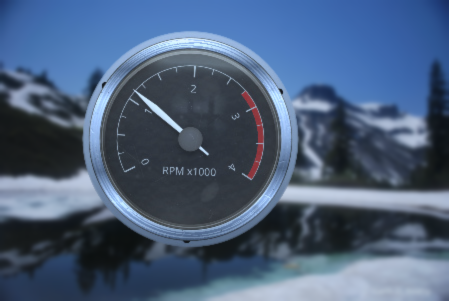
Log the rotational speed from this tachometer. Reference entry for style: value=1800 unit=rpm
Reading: value=1125 unit=rpm
